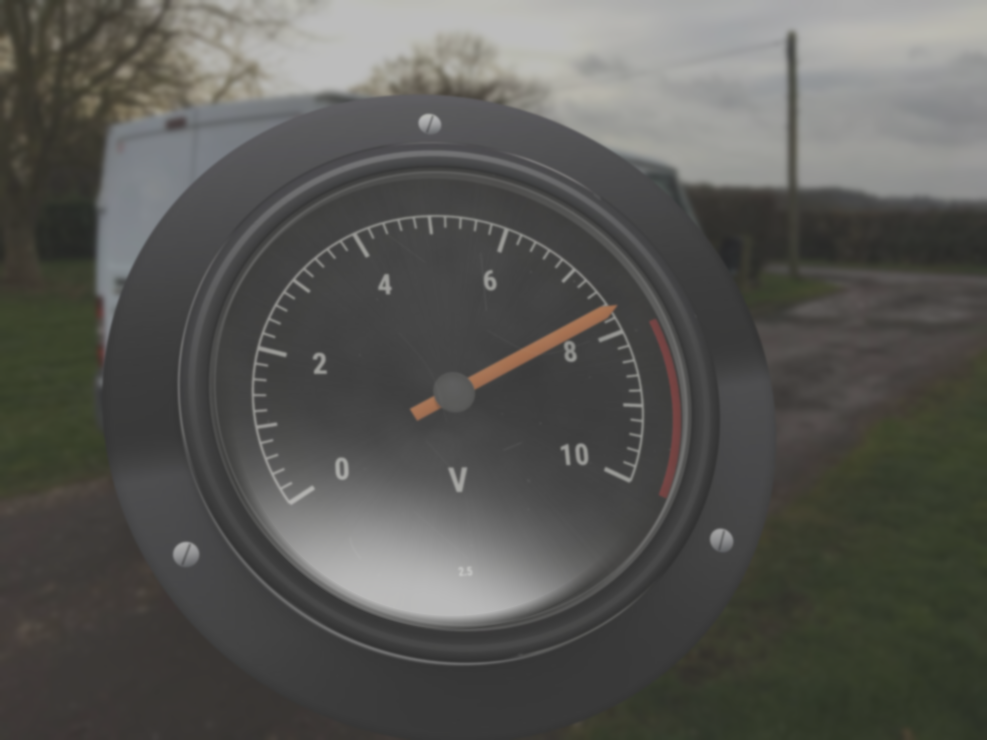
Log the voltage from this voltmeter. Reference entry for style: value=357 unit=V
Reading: value=7.7 unit=V
